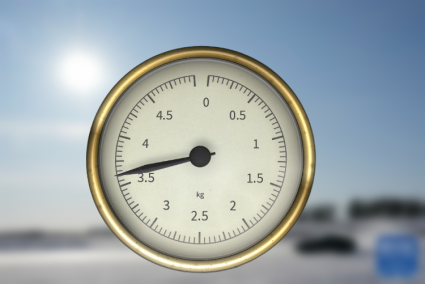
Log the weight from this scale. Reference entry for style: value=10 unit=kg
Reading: value=3.6 unit=kg
